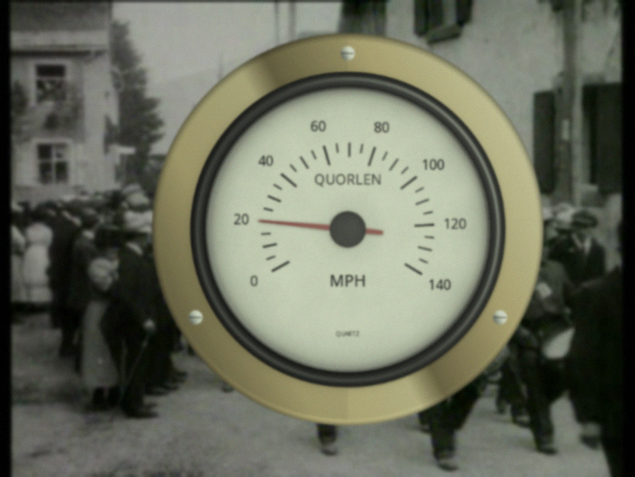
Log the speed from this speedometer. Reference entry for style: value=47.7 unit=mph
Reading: value=20 unit=mph
